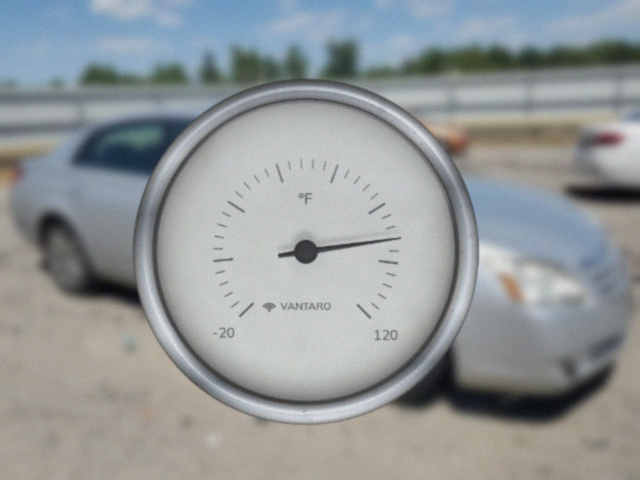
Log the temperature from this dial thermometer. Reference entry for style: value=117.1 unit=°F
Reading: value=92 unit=°F
